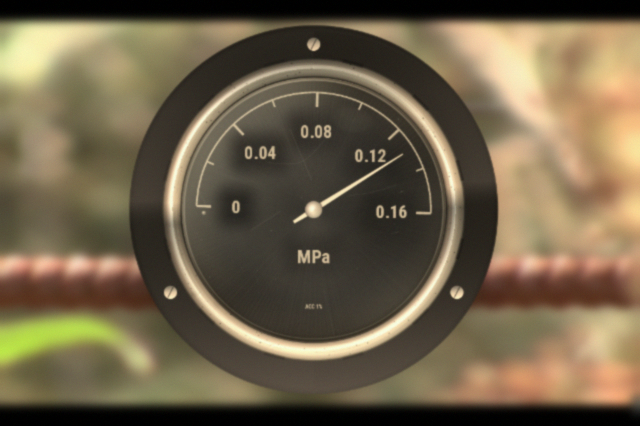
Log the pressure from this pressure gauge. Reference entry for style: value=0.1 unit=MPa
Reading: value=0.13 unit=MPa
